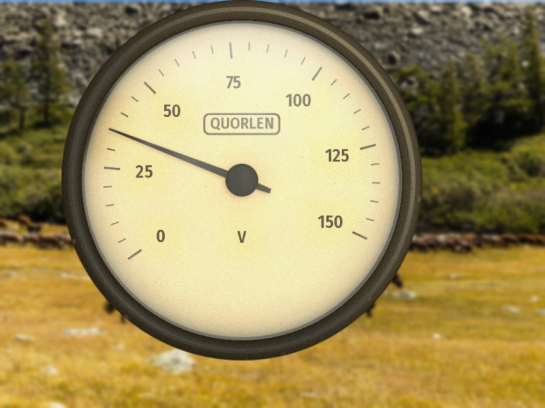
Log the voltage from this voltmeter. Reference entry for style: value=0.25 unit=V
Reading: value=35 unit=V
